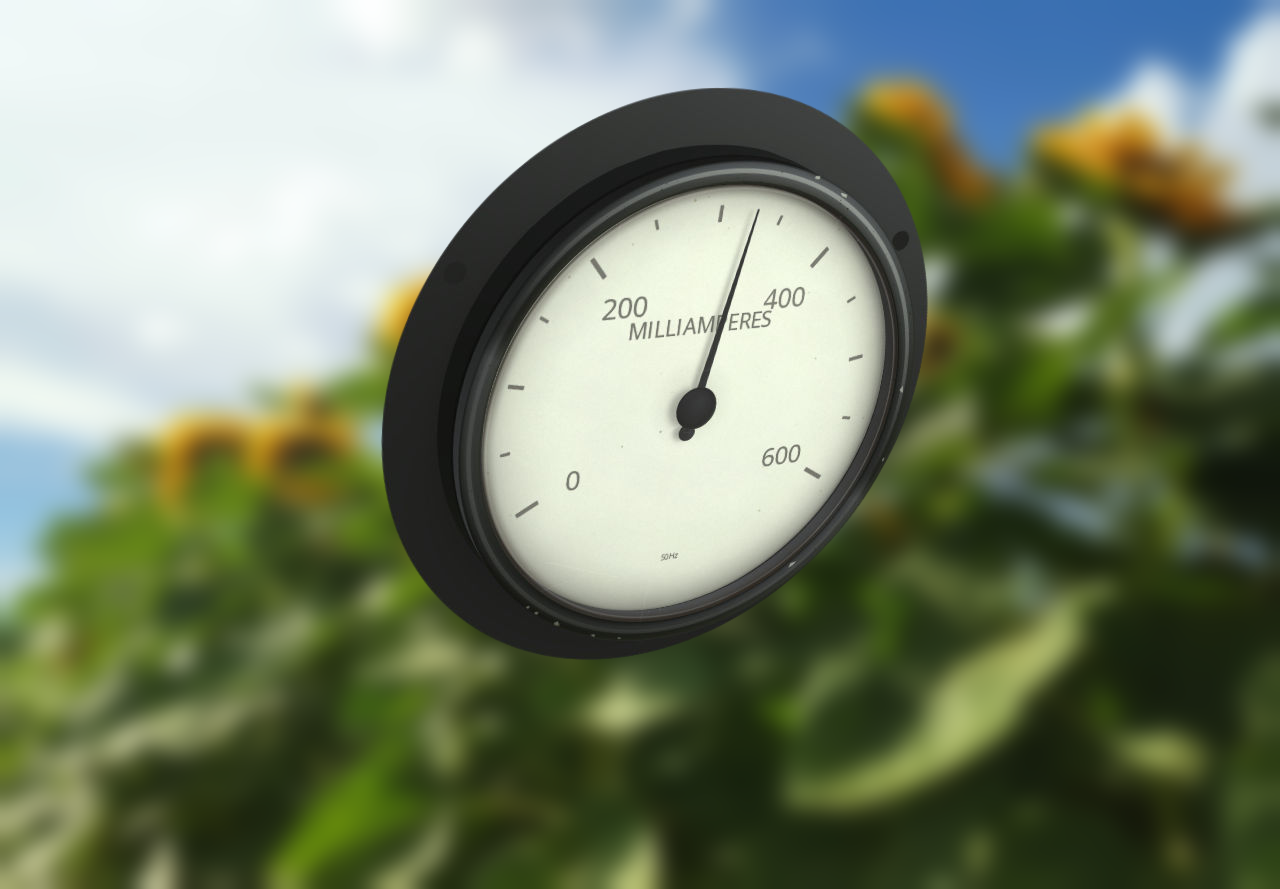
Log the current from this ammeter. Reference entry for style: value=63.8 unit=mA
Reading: value=325 unit=mA
